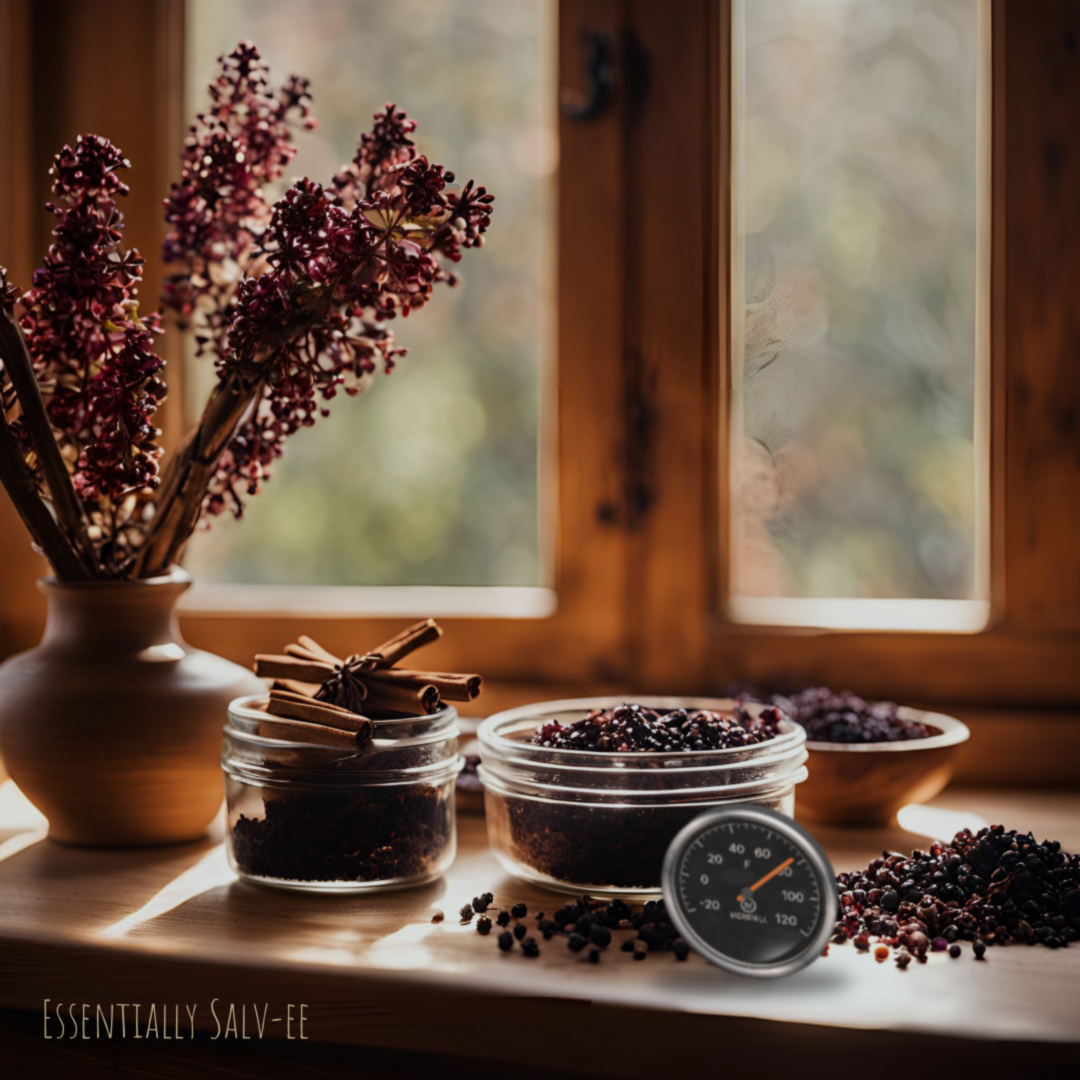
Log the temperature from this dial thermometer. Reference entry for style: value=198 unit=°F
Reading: value=76 unit=°F
